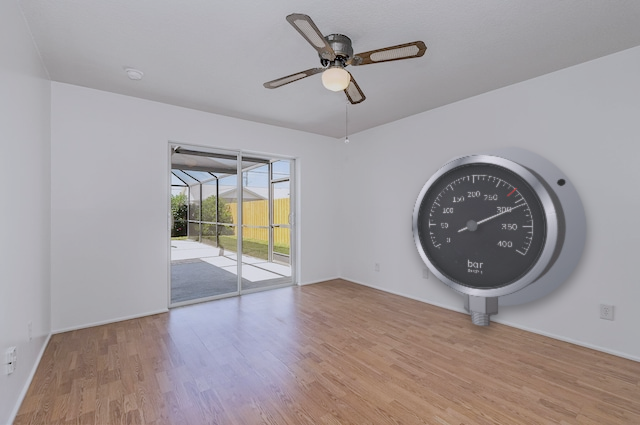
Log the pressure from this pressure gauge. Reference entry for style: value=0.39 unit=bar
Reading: value=310 unit=bar
